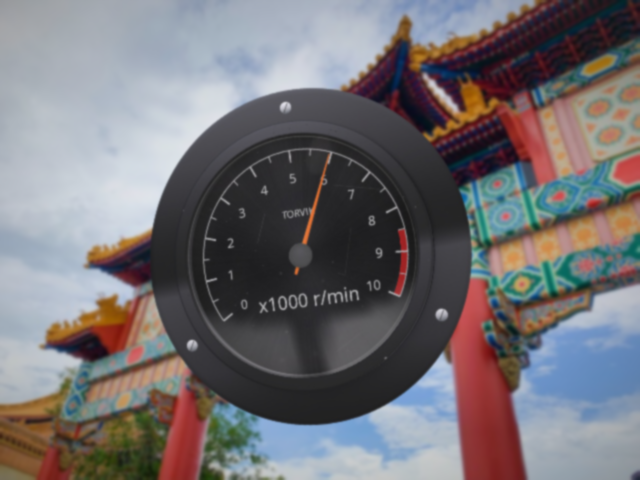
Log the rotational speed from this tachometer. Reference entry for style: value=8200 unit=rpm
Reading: value=6000 unit=rpm
